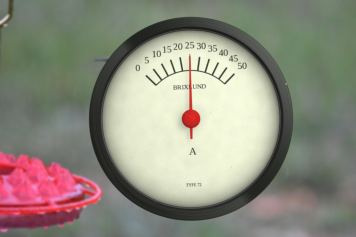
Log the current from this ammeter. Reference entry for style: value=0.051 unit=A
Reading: value=25 unit=A
